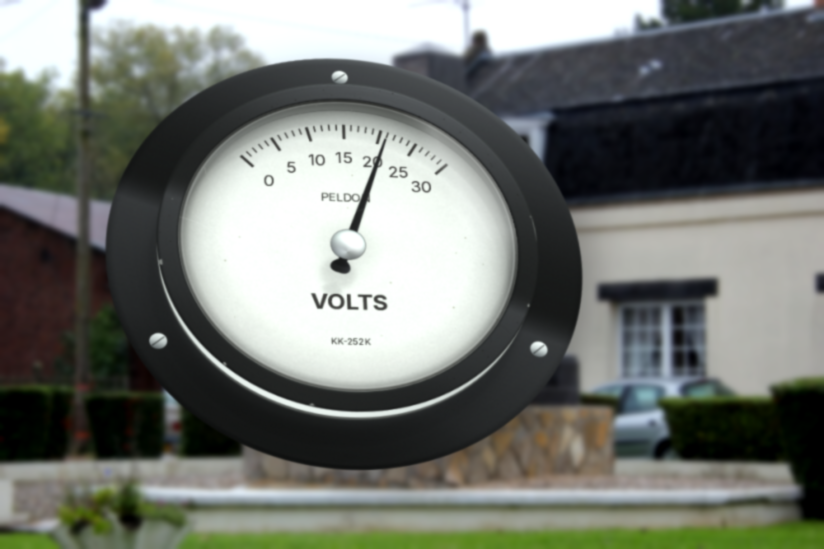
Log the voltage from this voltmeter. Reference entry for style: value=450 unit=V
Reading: value=21 unit=V
